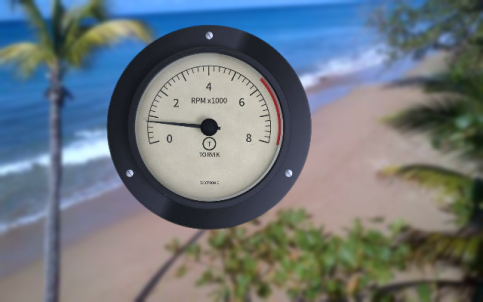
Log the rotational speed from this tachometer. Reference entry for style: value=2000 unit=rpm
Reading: value=800 unit=rpm
